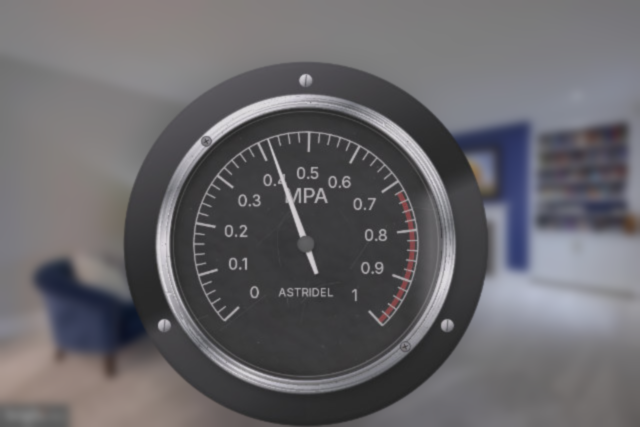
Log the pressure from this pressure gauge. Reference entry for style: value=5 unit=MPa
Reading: value=0.42 unit=MPa
